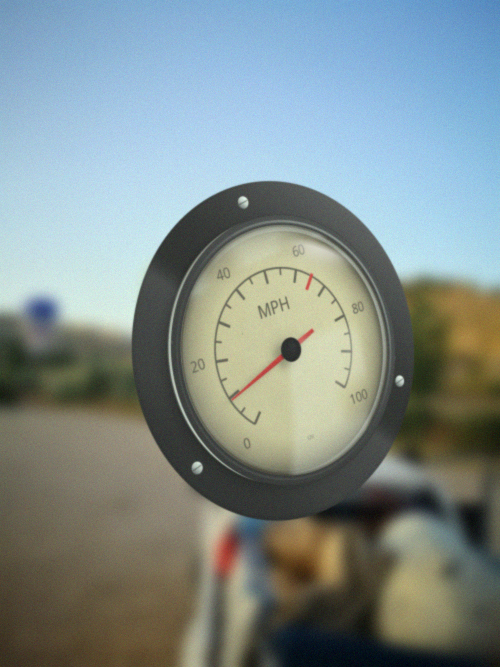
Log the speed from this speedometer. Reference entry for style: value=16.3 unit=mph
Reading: value=10 unit=mph
